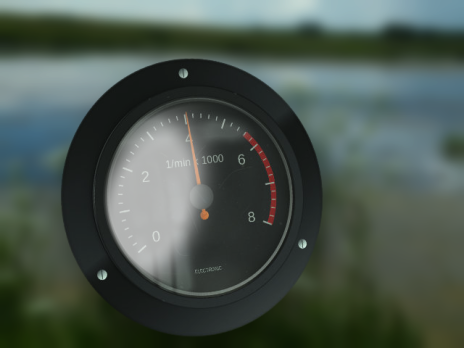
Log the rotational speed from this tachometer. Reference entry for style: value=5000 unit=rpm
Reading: value=4000 unit=rpm
